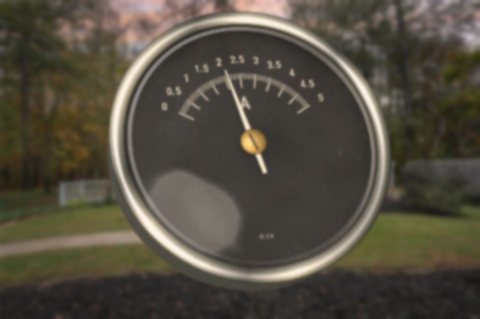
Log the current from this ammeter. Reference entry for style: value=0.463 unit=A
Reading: value=2 unit=A
